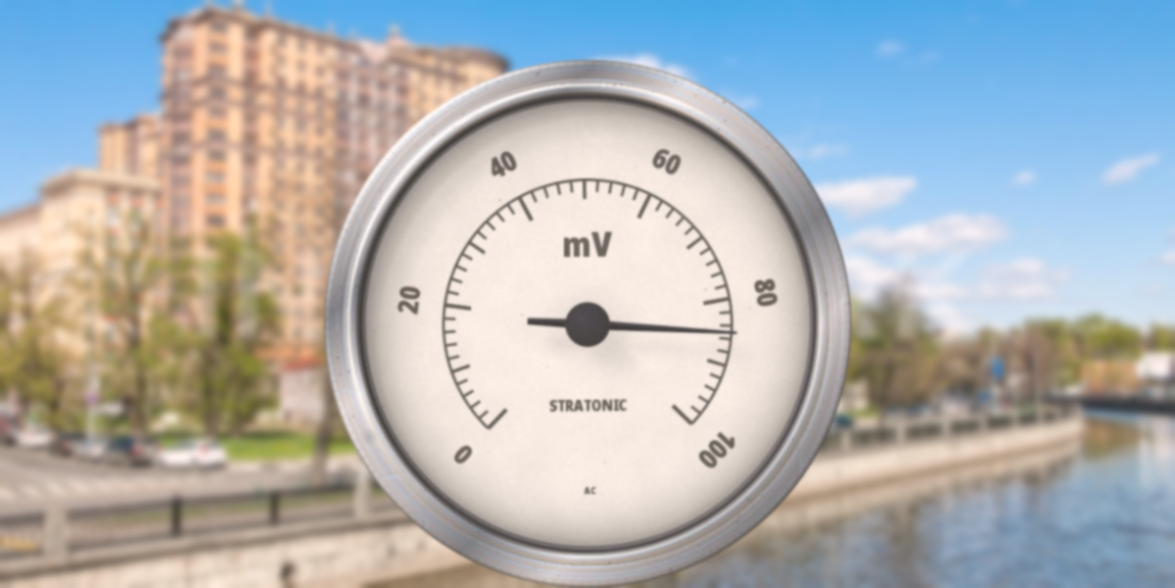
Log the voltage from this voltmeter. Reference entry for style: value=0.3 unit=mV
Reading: value=85 unit=mV
